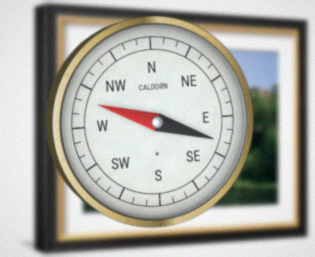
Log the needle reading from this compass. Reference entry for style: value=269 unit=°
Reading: value=290 unit=°
